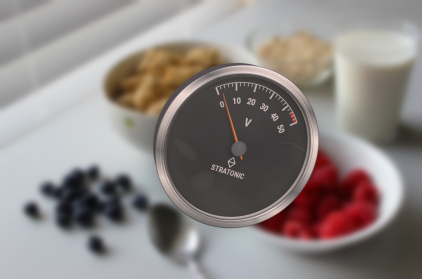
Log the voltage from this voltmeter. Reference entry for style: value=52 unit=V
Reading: value=2 unit=V
